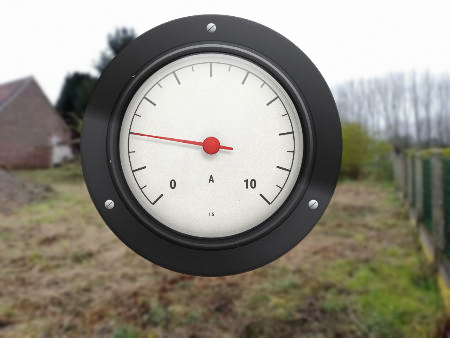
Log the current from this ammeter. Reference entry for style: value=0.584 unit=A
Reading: value=2 unit=A
